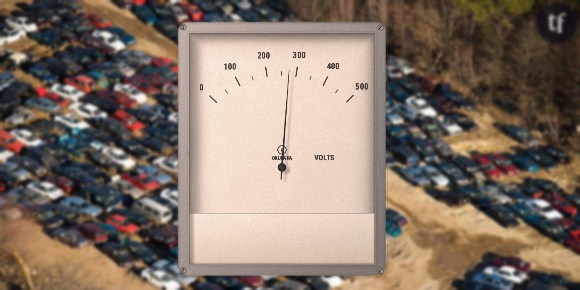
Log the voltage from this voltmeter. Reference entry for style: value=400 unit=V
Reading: value=275 unit=V
